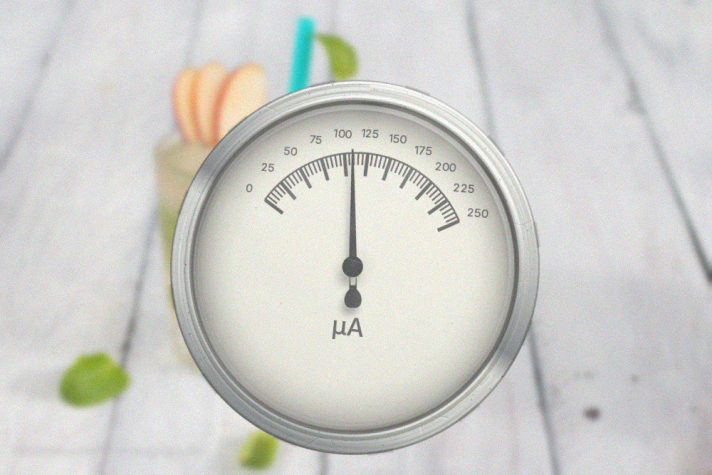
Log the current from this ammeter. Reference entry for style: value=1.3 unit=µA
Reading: value=110 unit=µA
